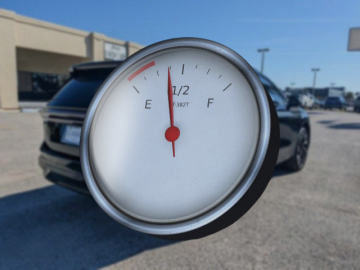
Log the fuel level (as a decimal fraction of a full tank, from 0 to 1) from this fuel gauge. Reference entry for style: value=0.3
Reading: value=0.375
